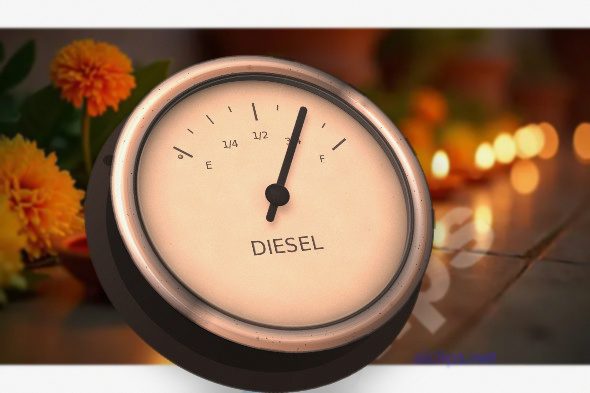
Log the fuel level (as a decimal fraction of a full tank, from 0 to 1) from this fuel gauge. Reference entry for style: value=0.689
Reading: value=0.75
